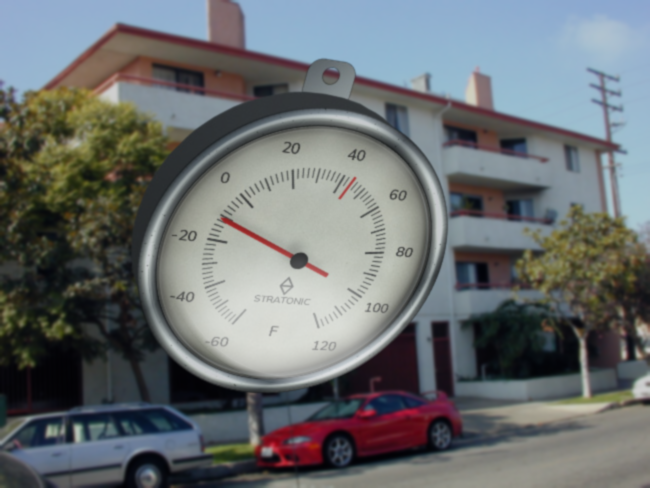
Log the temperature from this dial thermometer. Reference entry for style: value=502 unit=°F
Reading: value=-10 unit=°F
